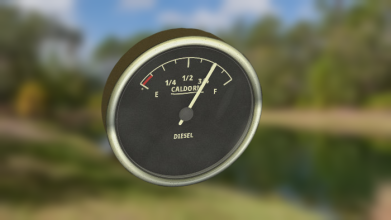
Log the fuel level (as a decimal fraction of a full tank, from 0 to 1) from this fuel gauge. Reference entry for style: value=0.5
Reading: value=0.75
